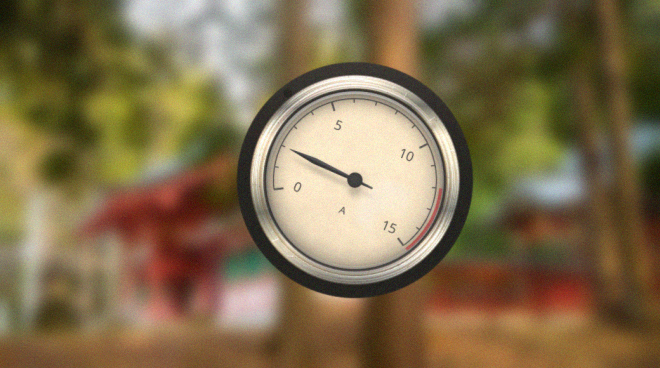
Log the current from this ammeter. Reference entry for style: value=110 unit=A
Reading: value=2 unit=A
